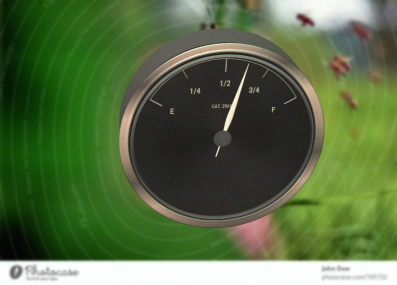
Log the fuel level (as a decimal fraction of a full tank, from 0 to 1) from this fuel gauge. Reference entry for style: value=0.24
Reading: value=0.625
